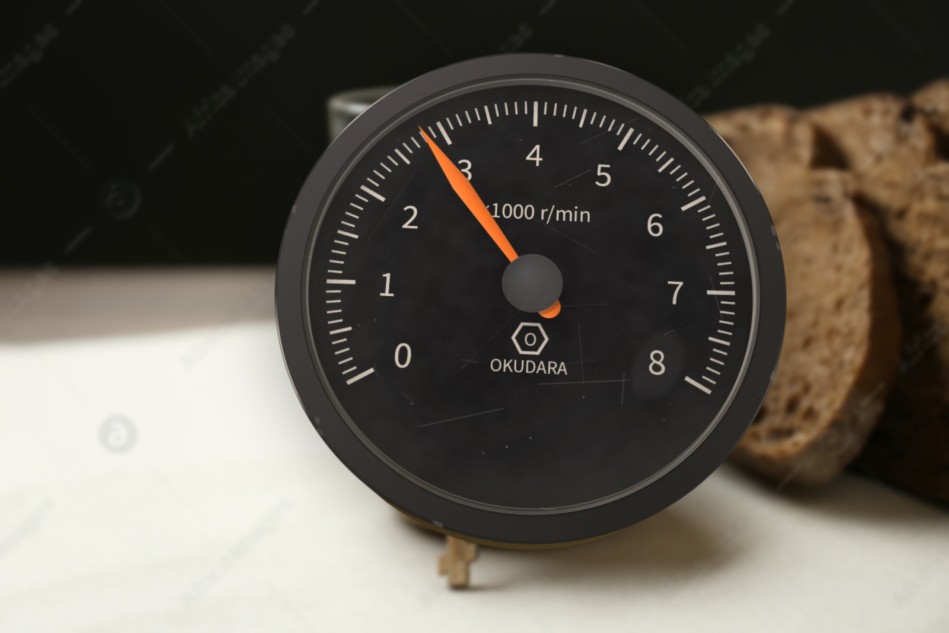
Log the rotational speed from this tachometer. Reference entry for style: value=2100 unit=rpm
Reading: value=2800 unit=rpm
